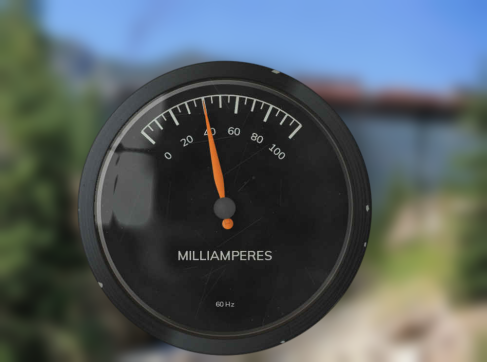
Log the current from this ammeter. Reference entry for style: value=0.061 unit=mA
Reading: value=40 unit=mA
